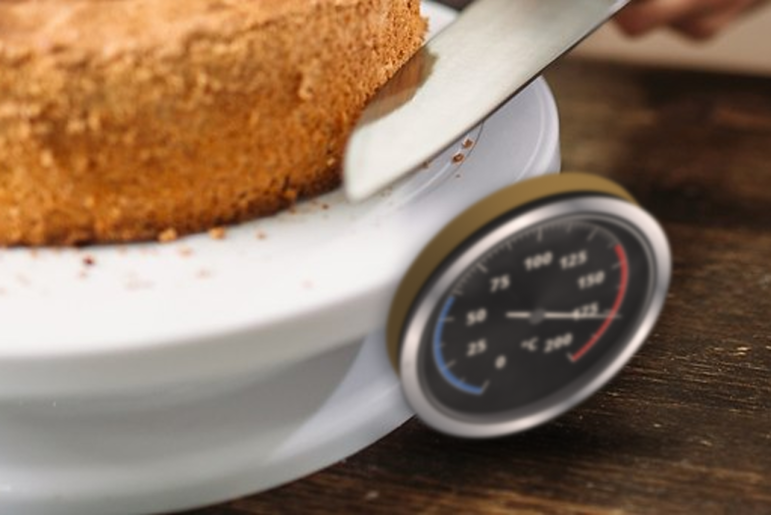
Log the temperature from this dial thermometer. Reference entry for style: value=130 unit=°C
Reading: value=175 unit=°C
